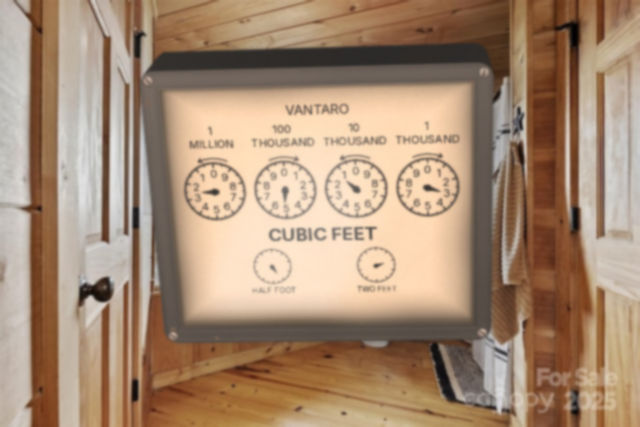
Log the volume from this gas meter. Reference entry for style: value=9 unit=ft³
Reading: value=251300 unit=ft³
